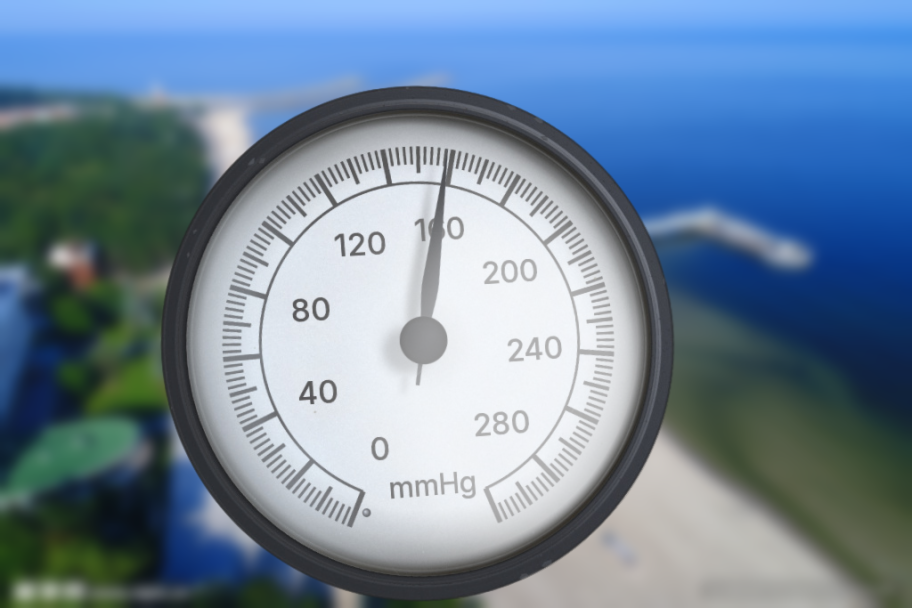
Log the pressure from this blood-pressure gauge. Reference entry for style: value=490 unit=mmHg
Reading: value=158 unit=mmHg
